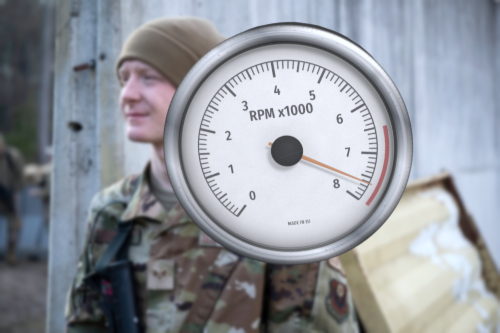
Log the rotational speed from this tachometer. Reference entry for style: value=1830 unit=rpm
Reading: value=7600 unit=rpm
